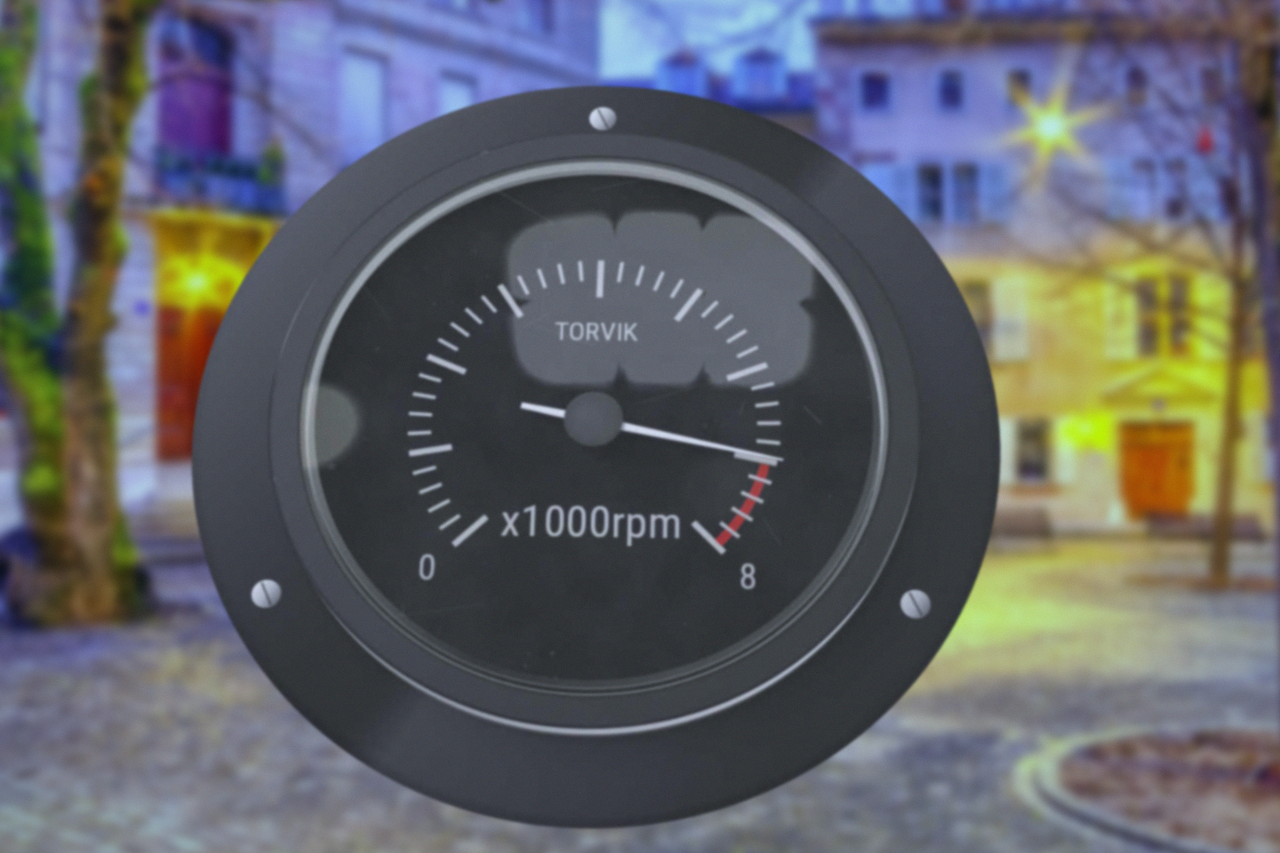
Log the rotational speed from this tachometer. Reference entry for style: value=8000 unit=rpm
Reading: value=7000 unit=rpm
